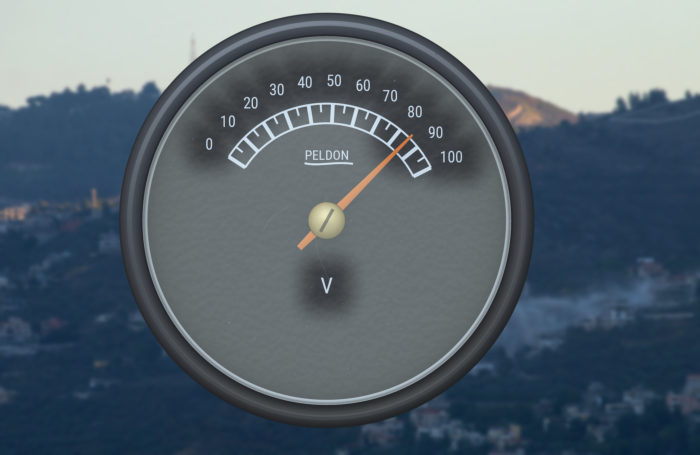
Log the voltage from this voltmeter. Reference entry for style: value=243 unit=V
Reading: value=85 unit=V
